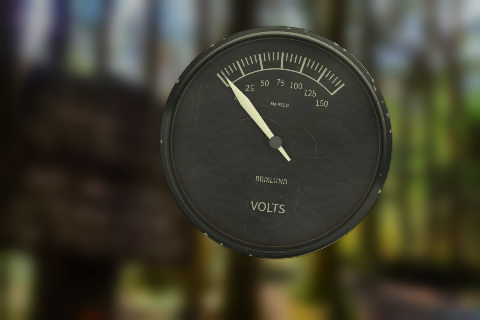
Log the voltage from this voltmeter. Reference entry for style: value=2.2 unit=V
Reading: value=5 unit=V
